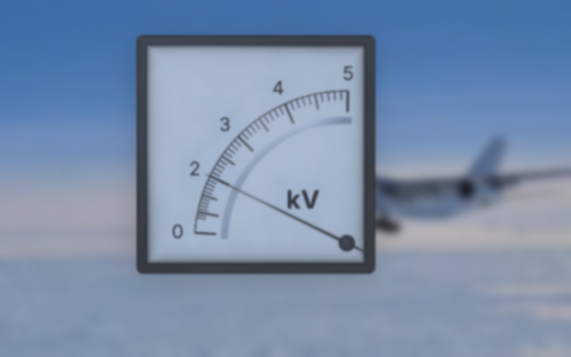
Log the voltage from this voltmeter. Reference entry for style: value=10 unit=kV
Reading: value=2 unit=kV
